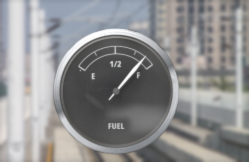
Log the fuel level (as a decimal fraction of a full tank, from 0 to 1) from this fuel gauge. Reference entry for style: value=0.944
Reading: value=0.875
